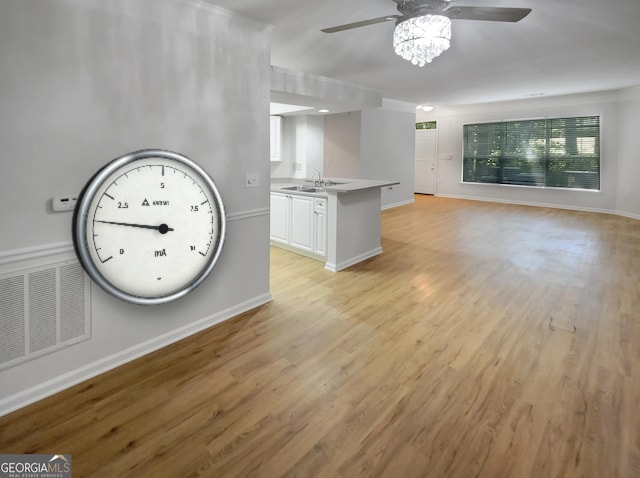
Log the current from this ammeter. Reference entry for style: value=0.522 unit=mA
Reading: value=1.5 unit=mA
